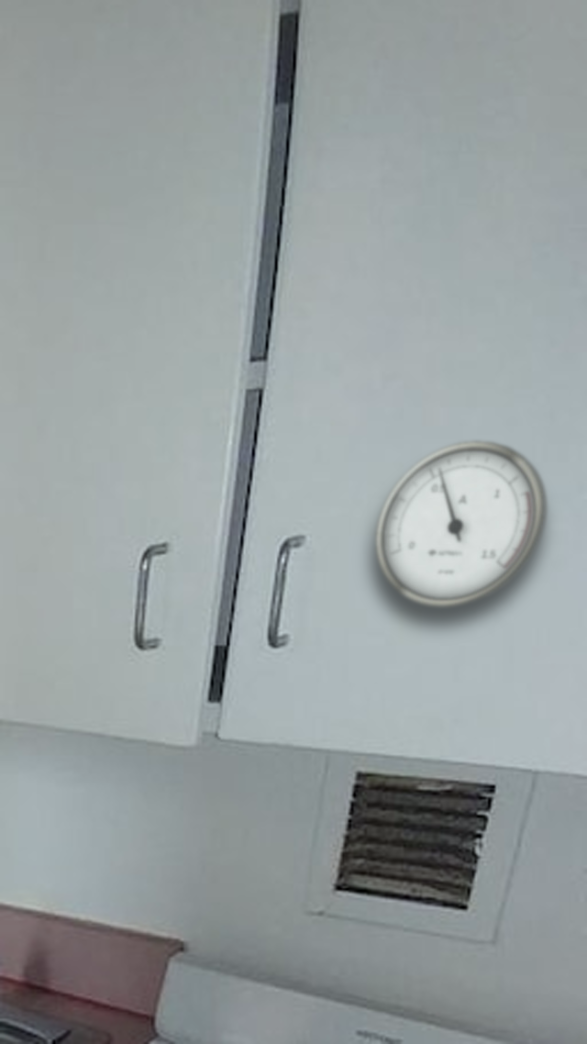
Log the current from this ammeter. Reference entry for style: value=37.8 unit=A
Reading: value=0.55 unit=A
